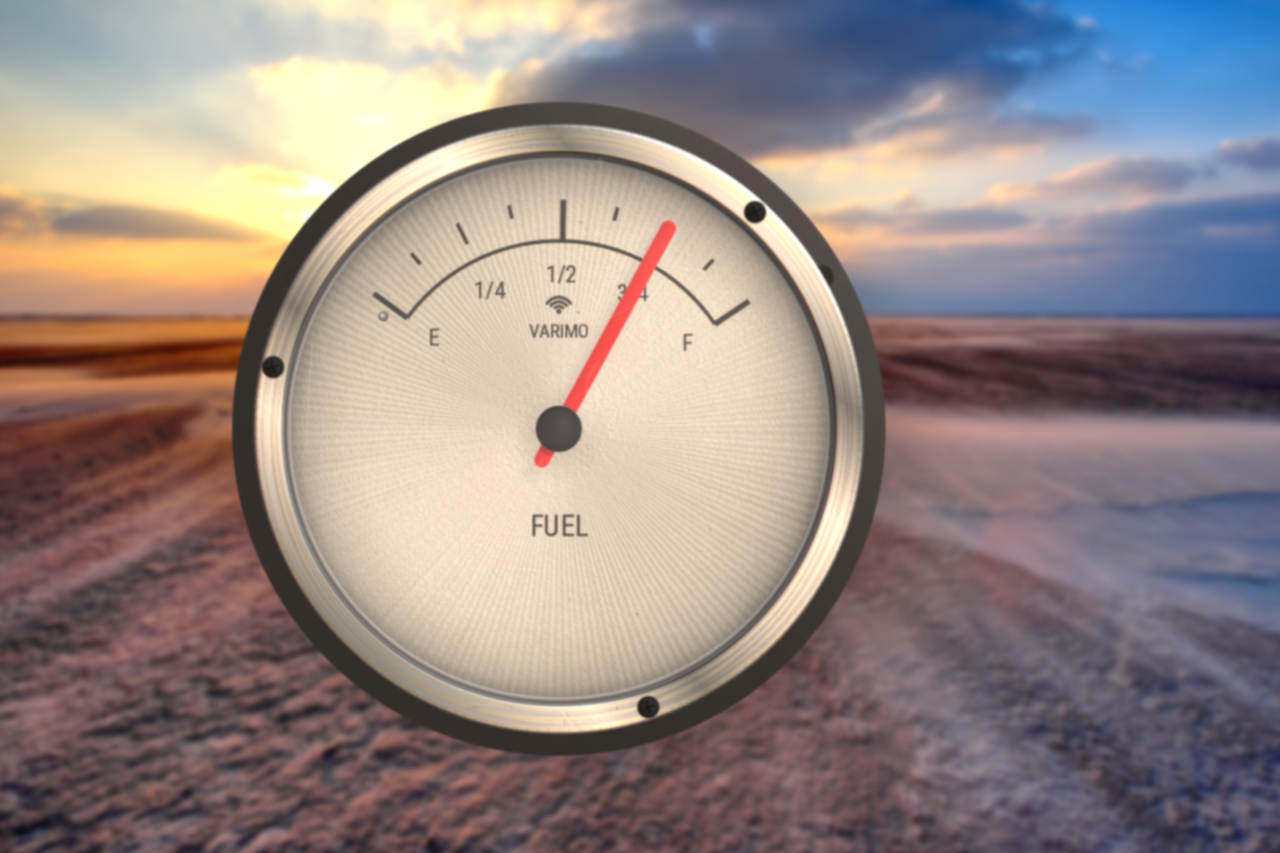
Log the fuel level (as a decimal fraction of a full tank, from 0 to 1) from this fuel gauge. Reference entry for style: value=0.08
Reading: value=0.75
